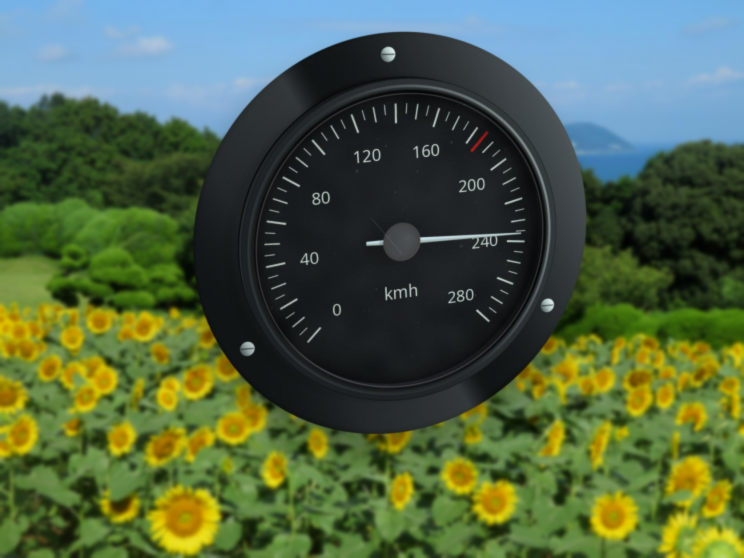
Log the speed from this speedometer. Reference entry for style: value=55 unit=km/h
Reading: value=235 unit=km/h
